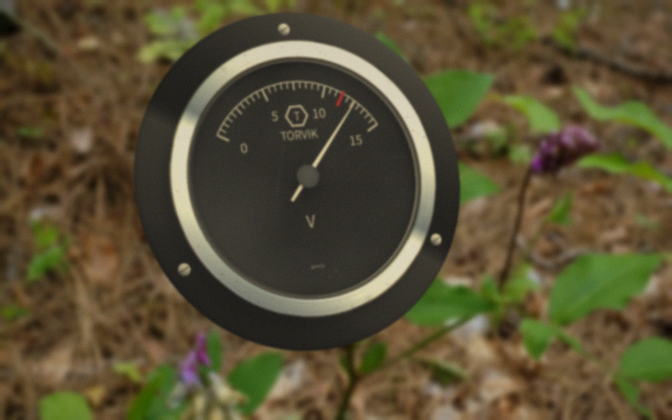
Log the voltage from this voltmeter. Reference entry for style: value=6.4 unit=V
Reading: value=12.5 unit=V
